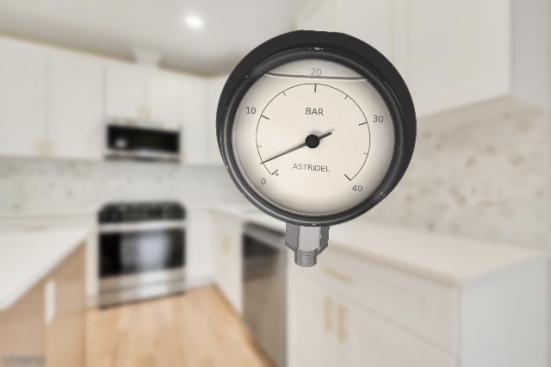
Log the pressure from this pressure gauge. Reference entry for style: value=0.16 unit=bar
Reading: value=2.5 unit=bar
